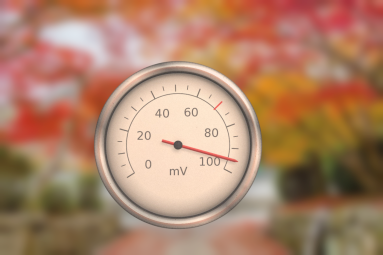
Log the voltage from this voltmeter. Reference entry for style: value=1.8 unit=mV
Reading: value=95 unit=mV
